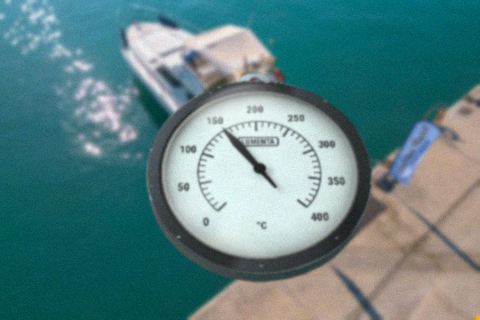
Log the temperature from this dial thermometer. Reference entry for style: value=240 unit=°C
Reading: value=150 unit=°C
